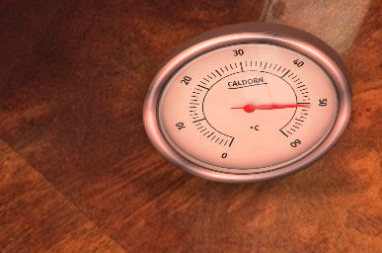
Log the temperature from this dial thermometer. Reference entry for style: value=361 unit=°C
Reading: value=50 unit=°C
